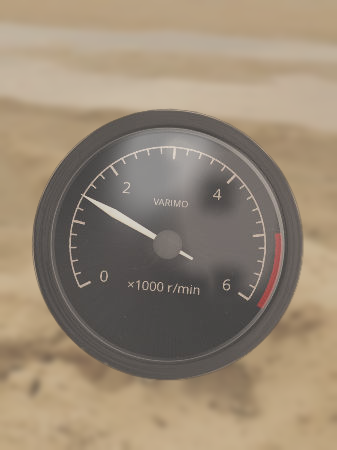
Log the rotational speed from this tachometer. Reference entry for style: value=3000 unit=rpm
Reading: value=1400 unit=rpm
